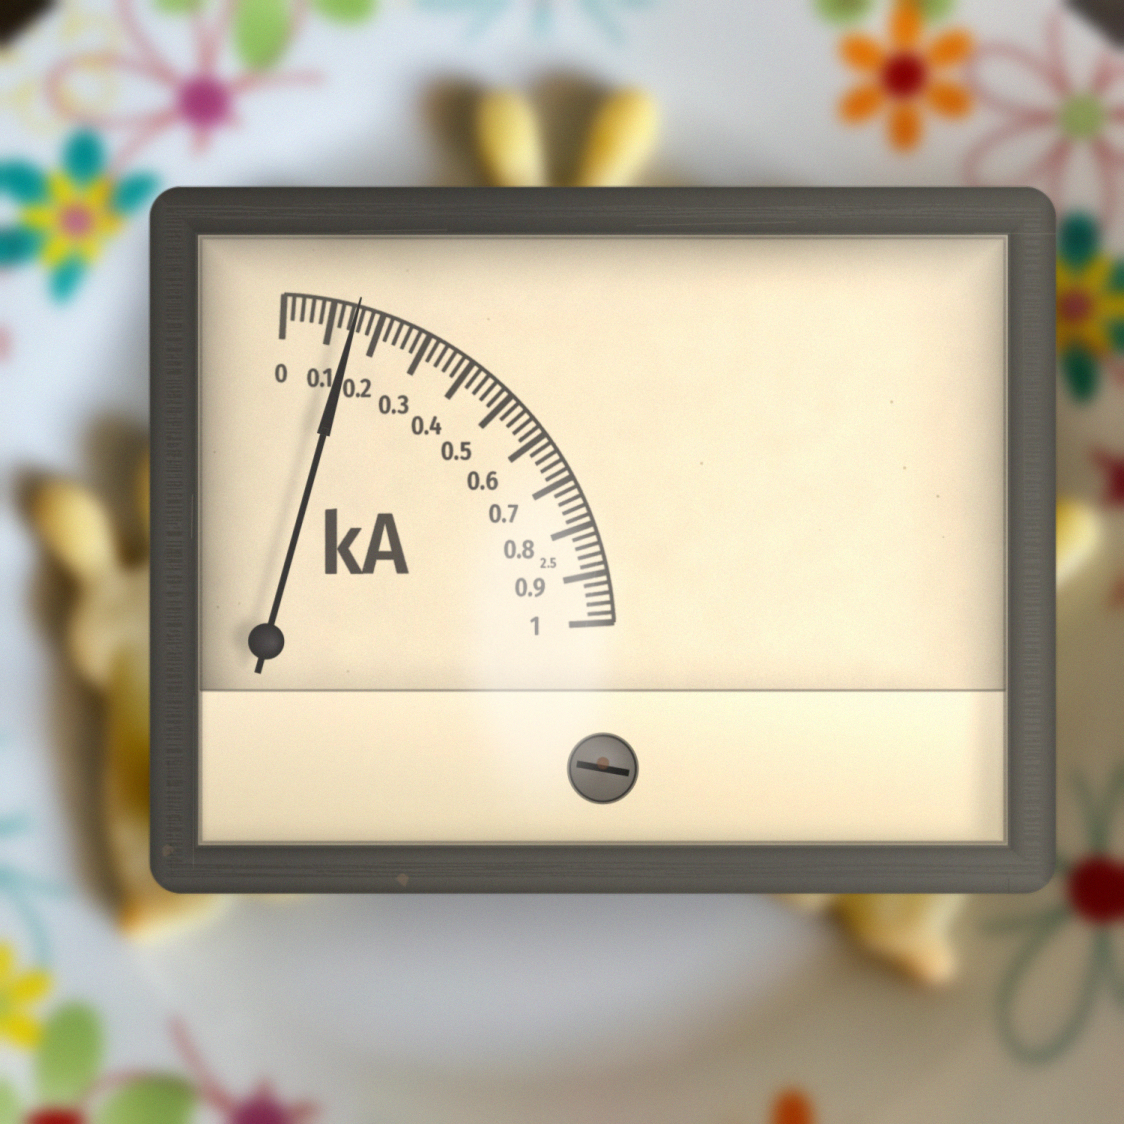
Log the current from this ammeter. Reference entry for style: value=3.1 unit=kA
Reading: value=0.15 unit=kA
